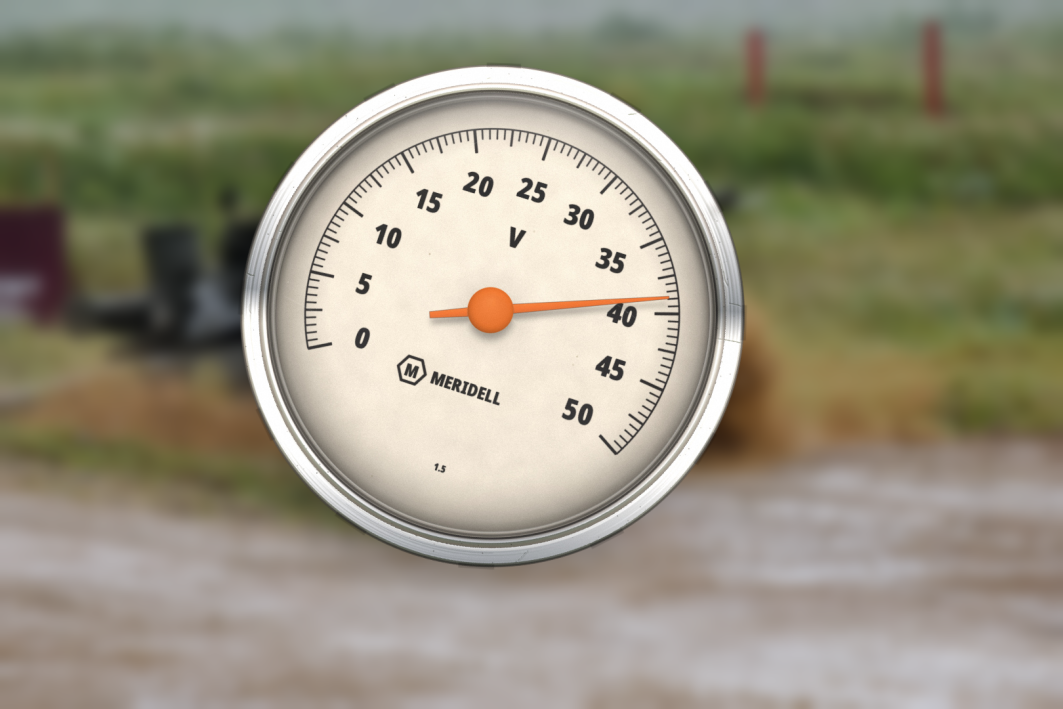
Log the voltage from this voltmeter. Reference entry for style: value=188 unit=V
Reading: value=39 unit=V
